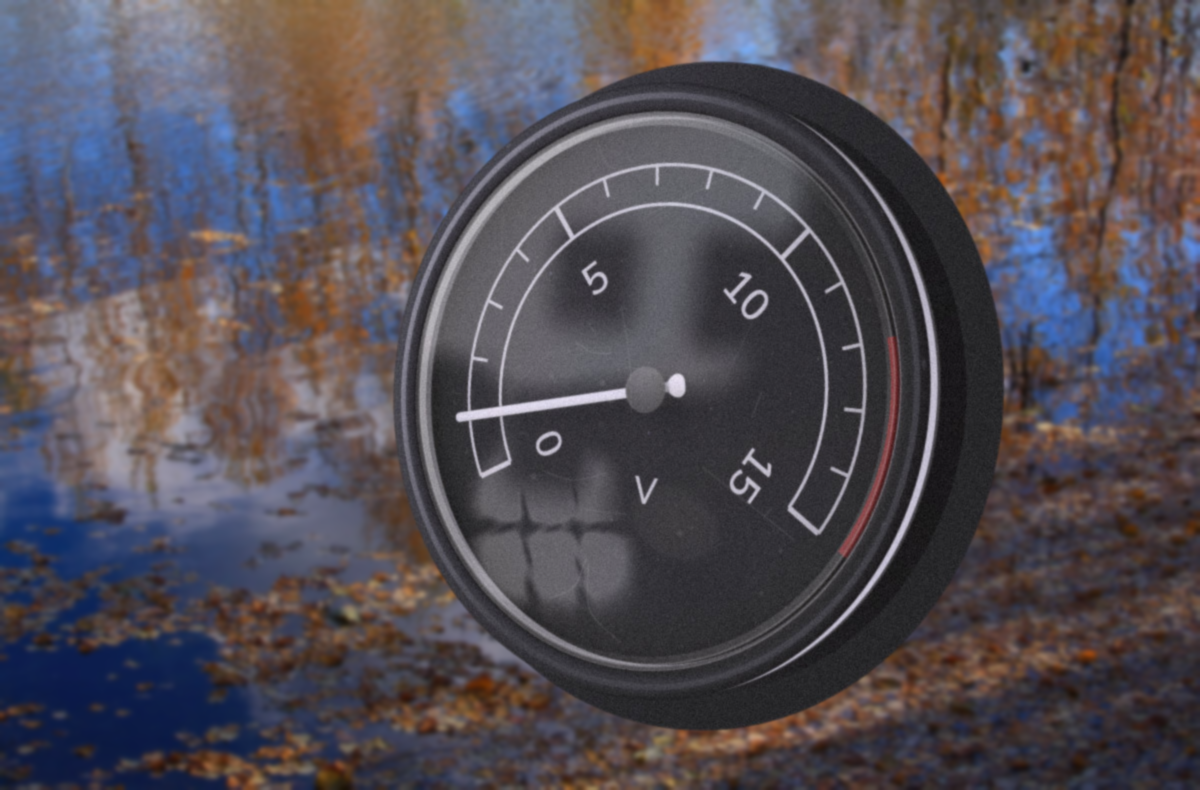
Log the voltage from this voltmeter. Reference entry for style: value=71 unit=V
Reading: value=1 unit=V
